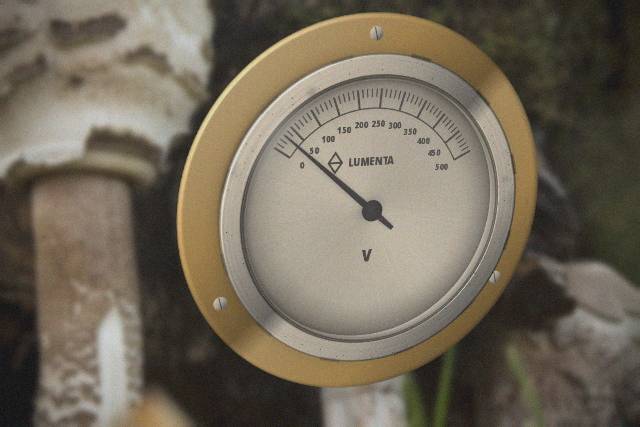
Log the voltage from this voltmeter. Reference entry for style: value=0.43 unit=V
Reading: value=30 unit=V
